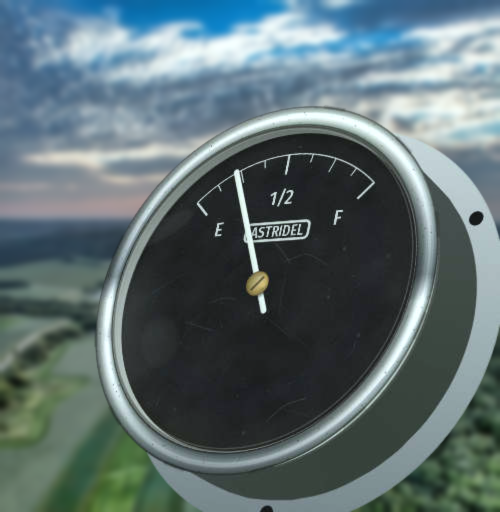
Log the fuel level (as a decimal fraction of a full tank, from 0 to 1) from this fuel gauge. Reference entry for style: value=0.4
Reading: value=0.25
